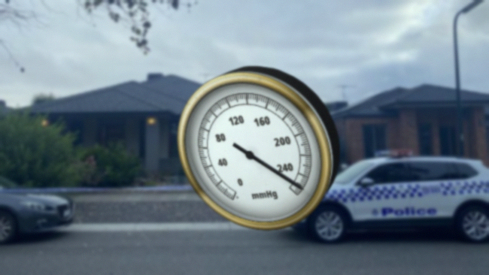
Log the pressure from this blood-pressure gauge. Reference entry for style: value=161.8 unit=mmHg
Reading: value=250 unit=mmHg
